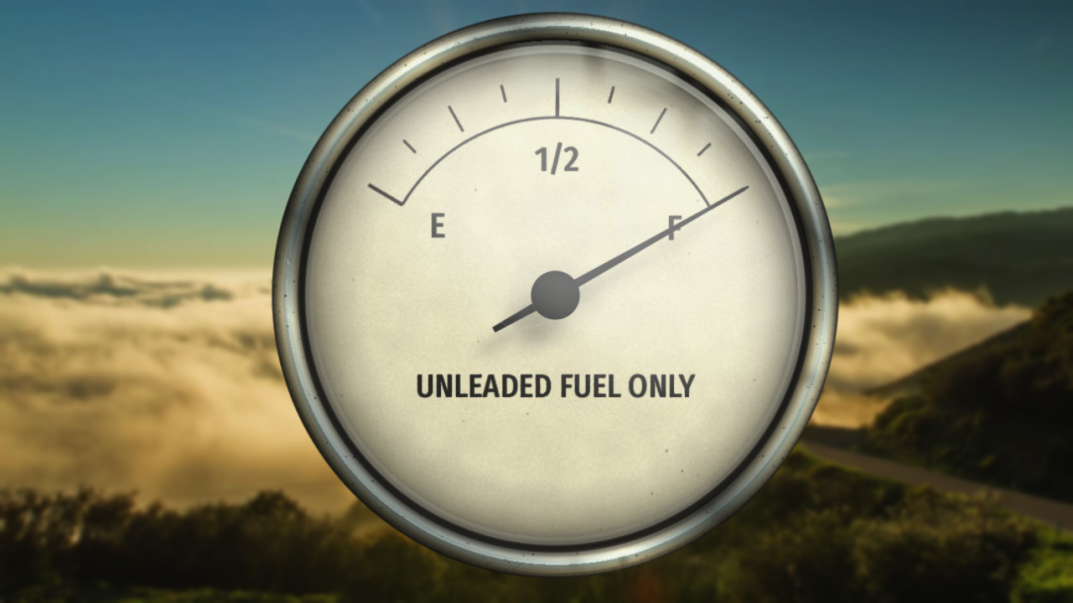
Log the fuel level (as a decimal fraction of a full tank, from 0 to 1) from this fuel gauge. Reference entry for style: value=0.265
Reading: value=1
